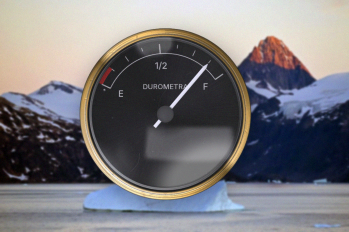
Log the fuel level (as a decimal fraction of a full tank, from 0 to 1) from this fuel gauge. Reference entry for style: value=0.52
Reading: value=0.875
